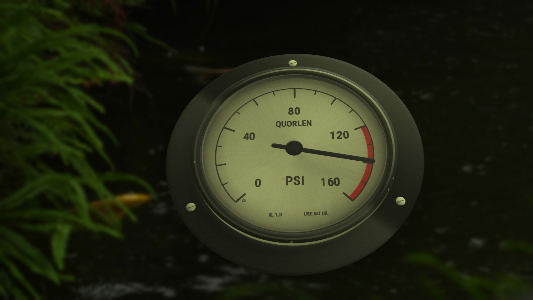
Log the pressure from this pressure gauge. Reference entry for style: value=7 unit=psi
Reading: value=140 unit=psi
